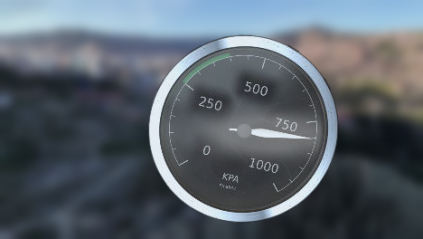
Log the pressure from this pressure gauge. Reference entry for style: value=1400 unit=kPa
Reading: value=800 unit=kPa
